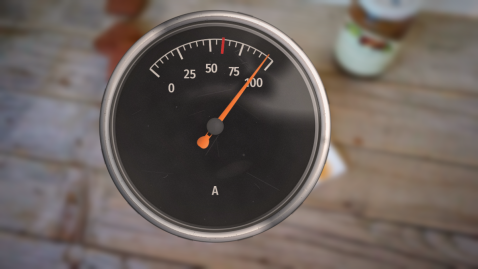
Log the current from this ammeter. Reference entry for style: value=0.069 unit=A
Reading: value=95 unit=A
